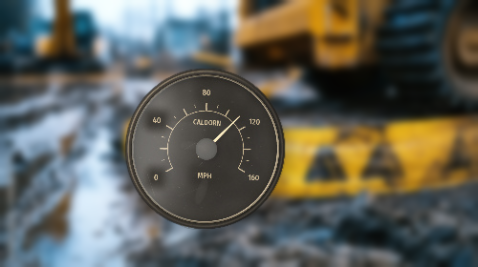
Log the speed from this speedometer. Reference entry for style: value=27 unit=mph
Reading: value=110 unit=mph
